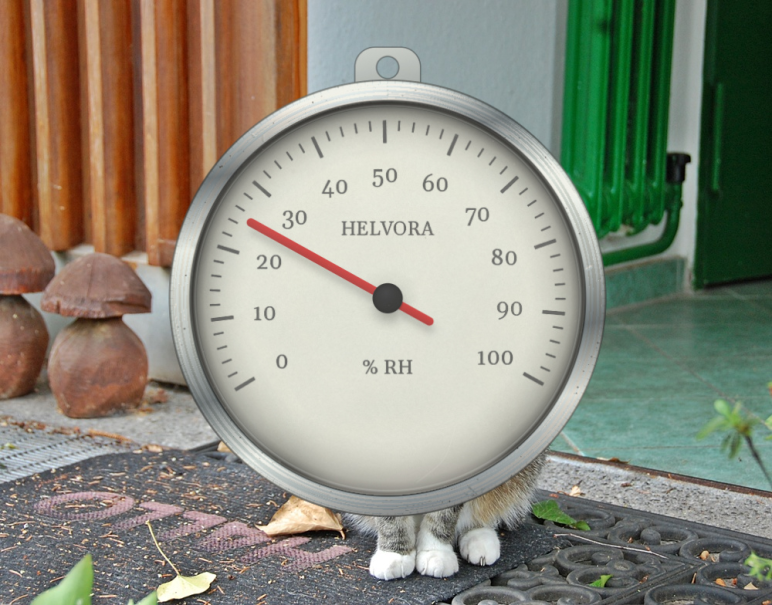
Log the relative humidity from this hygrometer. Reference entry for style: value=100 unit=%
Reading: value=25 unit=%
